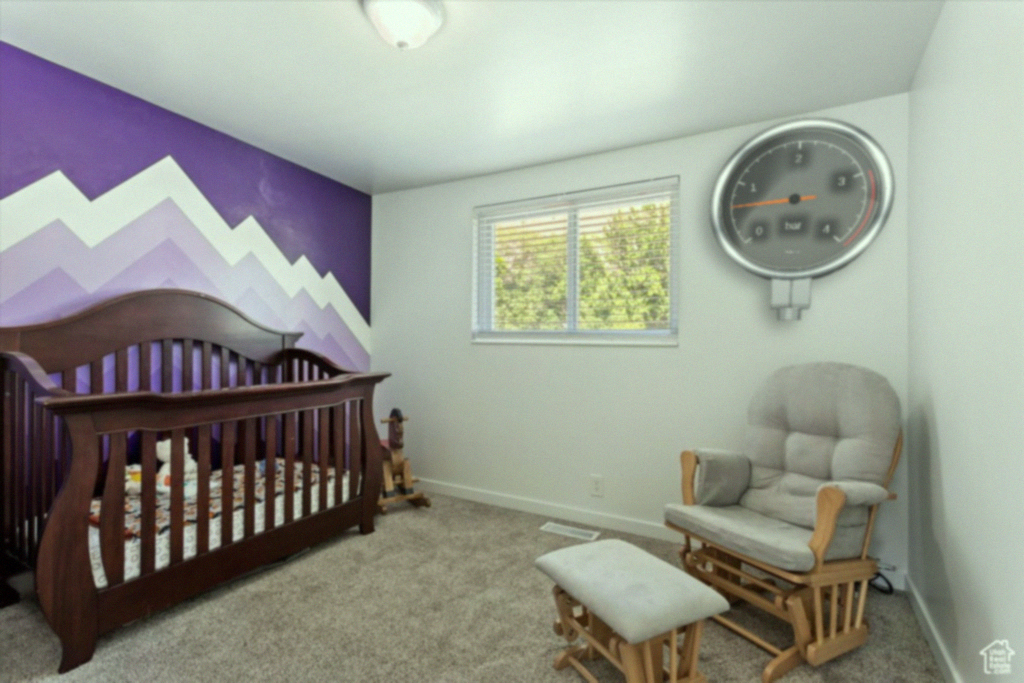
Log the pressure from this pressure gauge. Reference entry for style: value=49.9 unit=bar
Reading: value=0.6 unit=bar
